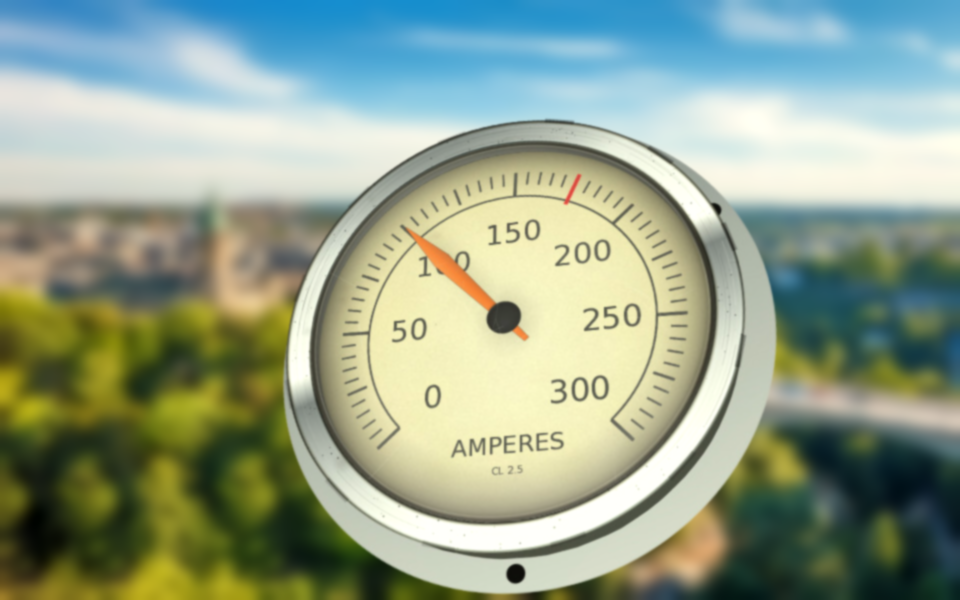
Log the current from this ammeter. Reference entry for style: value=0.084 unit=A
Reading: value=100 unit=A
